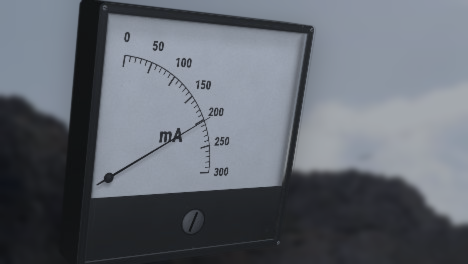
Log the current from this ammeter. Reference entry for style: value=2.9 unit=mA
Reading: value=200 unit=mA
